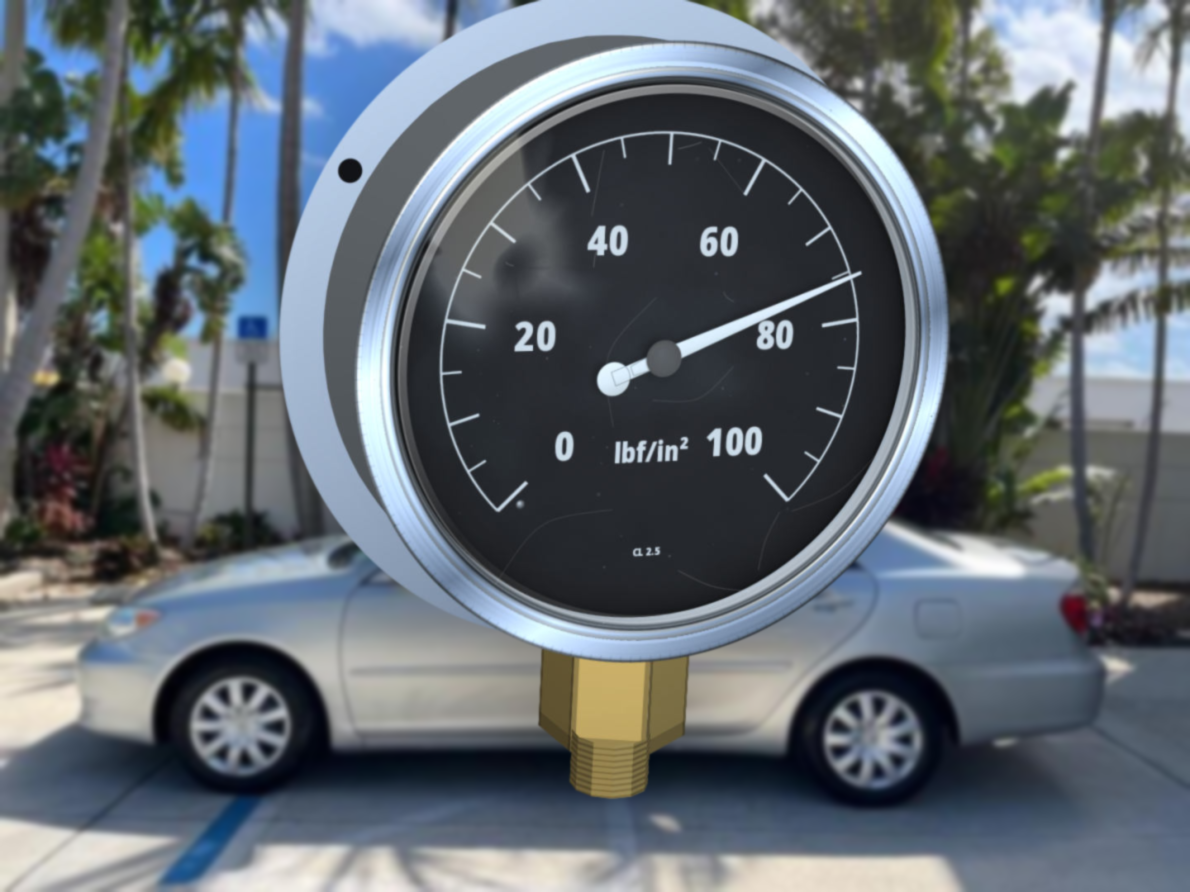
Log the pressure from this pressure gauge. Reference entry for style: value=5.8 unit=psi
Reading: value=75 unit=psi
